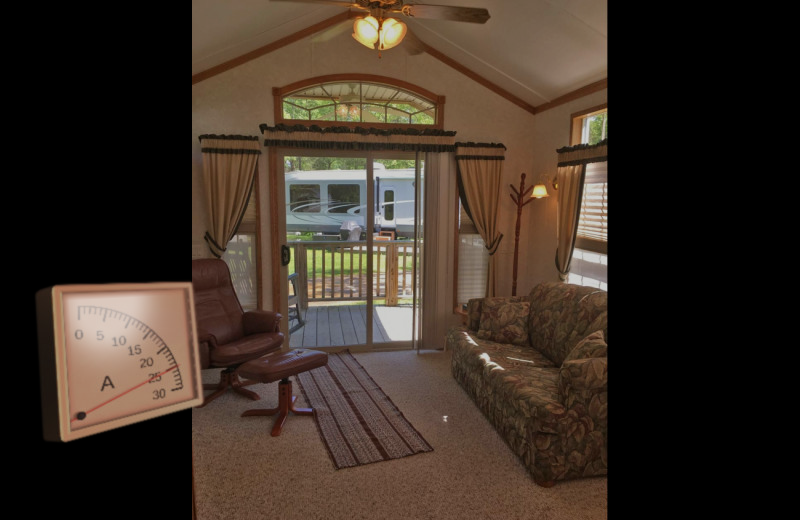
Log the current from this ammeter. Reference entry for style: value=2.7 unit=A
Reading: value=25 unit=A
